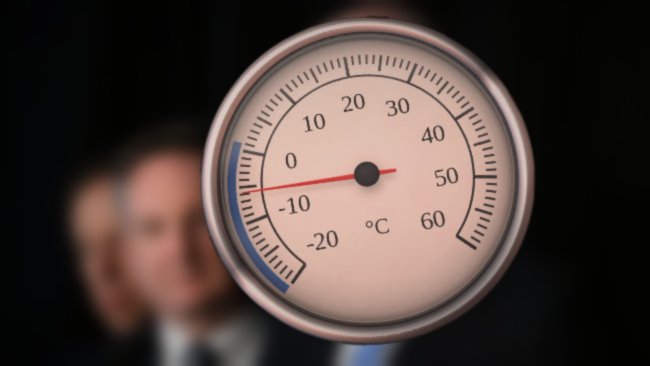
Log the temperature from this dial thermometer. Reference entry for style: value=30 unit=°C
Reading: value=-6 unit=°C
